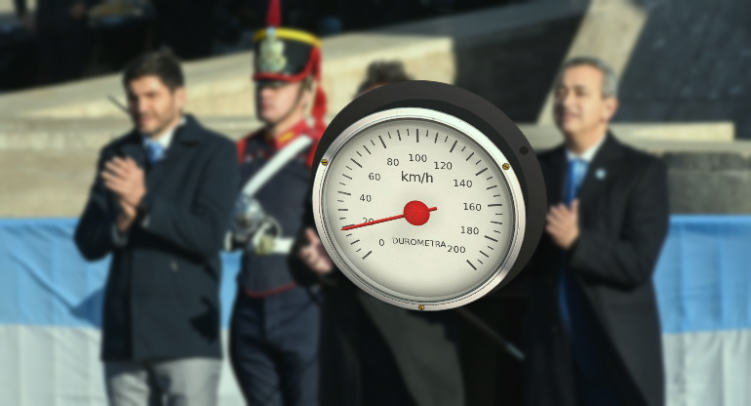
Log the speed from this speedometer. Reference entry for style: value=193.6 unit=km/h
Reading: value=20 unit=km/h
